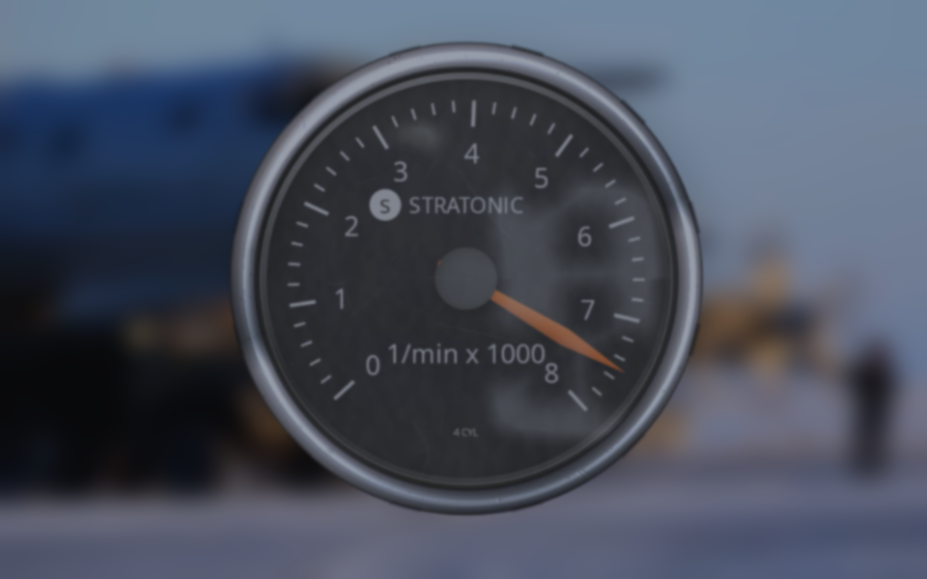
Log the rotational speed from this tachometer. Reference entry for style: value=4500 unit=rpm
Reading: value=7500 unit=rpm
